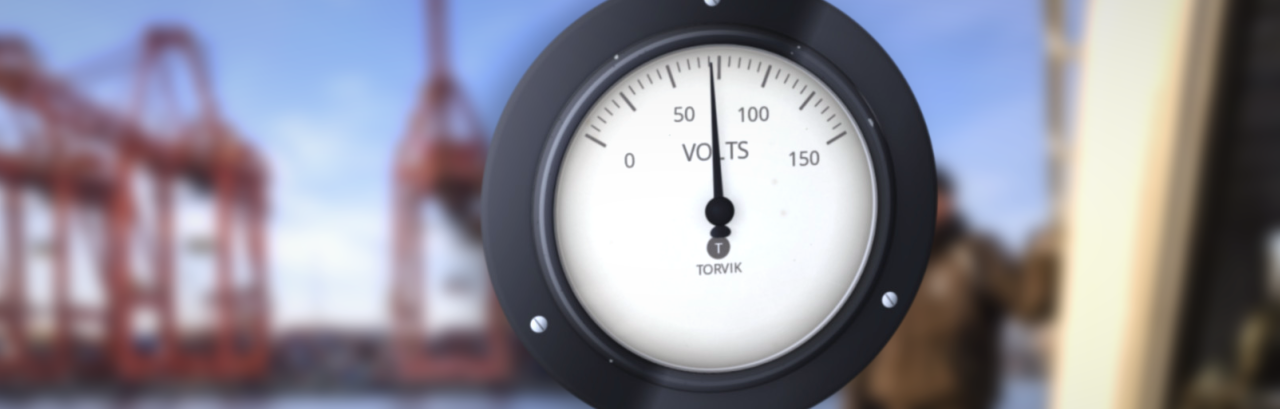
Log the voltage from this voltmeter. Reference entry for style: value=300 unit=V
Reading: value=70 unit=V
